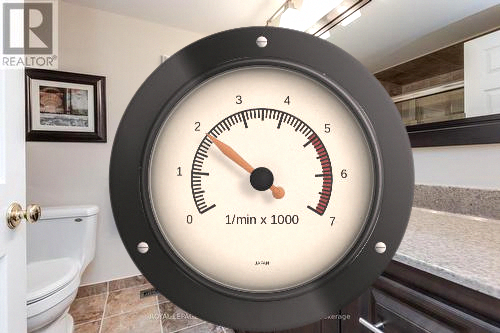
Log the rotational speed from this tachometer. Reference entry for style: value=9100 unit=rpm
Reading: value=2000 unit=rpm
